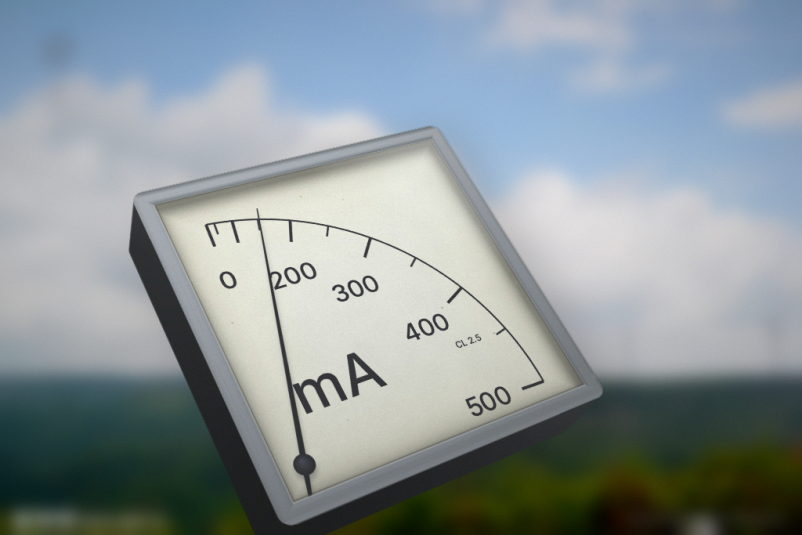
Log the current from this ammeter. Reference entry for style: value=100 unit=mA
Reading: value=150 unit=mA
